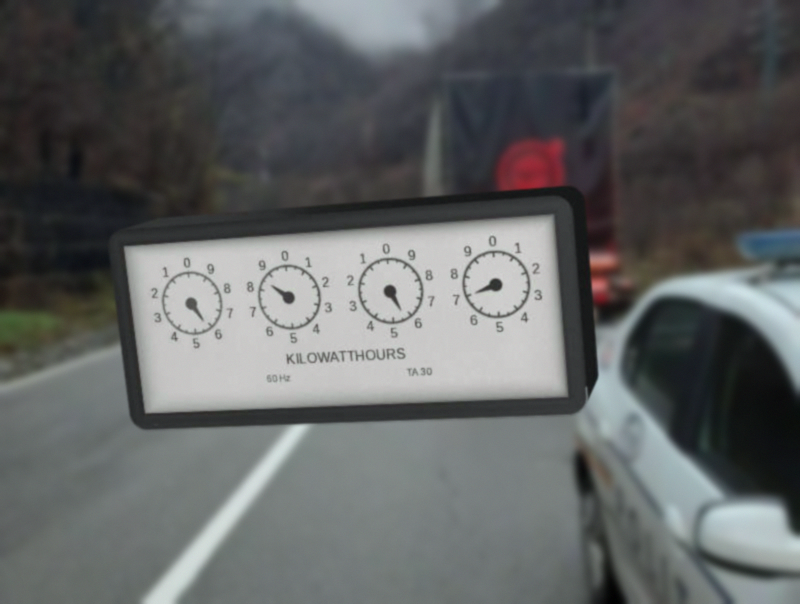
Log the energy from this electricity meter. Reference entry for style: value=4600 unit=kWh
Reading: value=5857 unit=kWh
